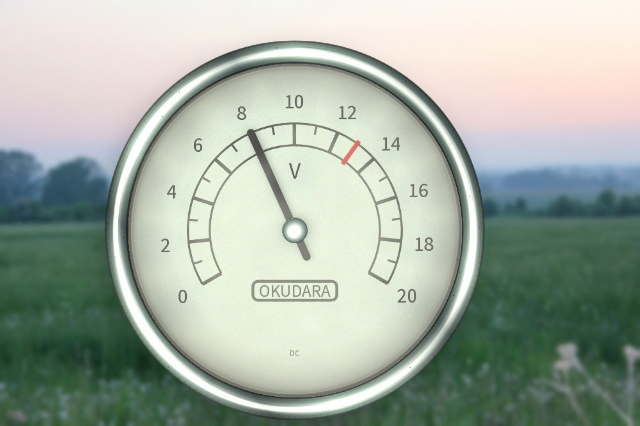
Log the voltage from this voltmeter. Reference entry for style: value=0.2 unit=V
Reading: value=8 unit=V
